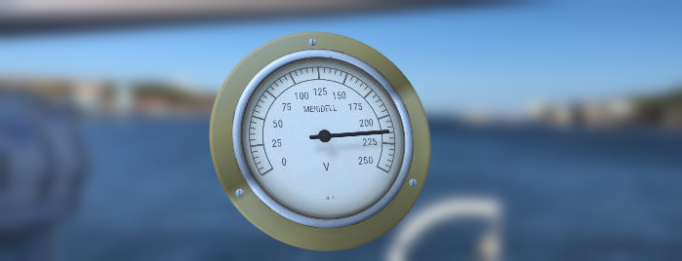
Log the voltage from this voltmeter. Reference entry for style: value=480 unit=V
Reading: value=215 unit=V
